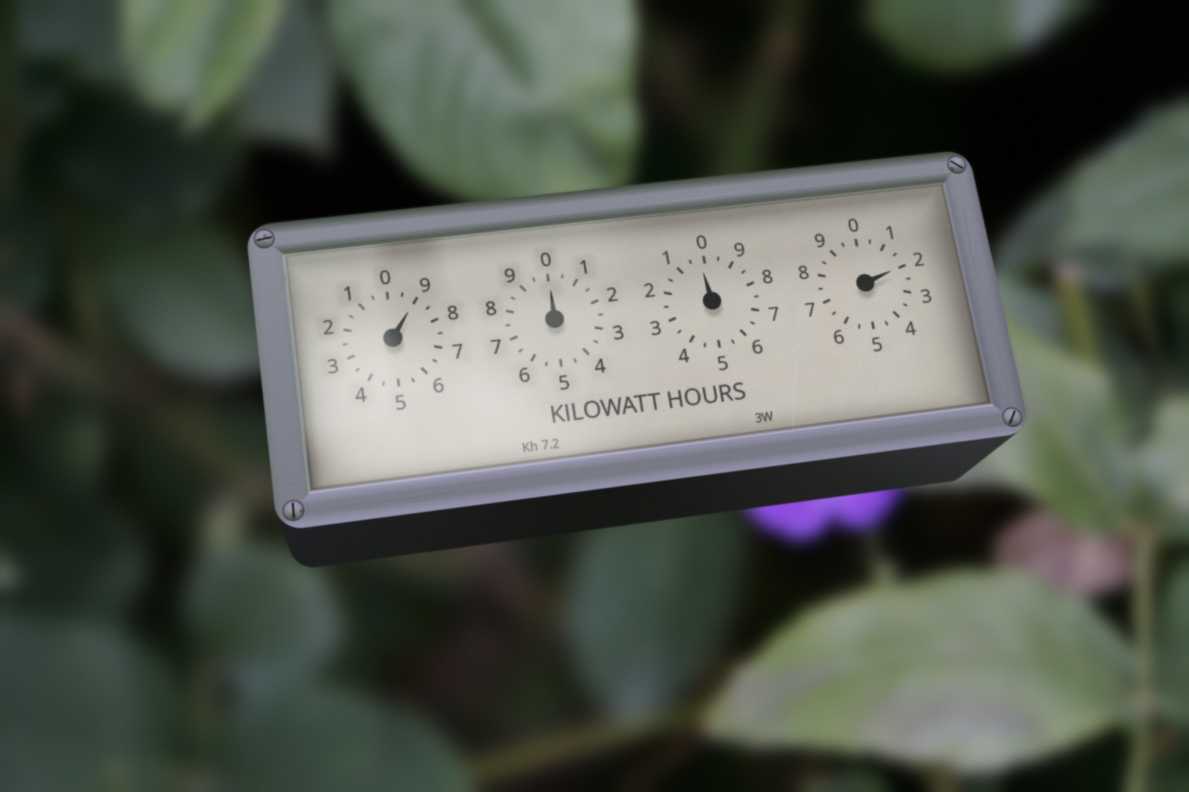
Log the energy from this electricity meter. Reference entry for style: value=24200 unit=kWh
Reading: value=9002 unit=kWh
